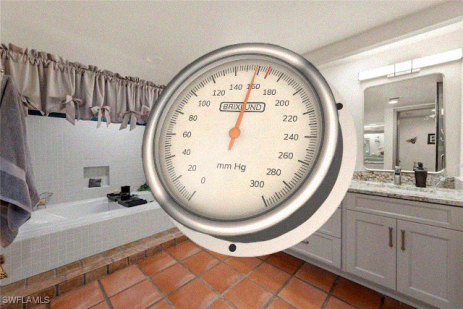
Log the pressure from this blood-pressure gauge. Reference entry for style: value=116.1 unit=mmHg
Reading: value=160 unit=mmHg
